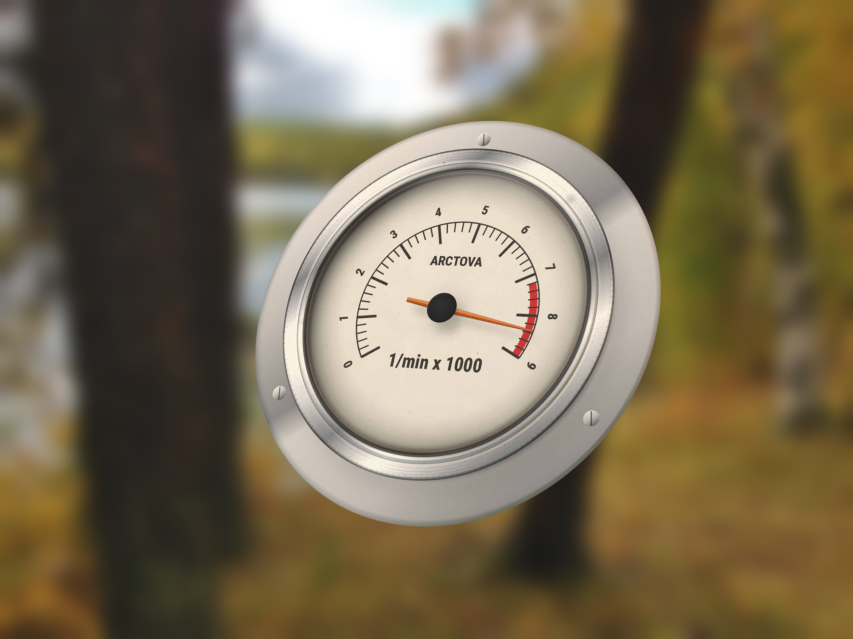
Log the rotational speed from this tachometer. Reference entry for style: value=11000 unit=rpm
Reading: value=8400 unit=rpm
